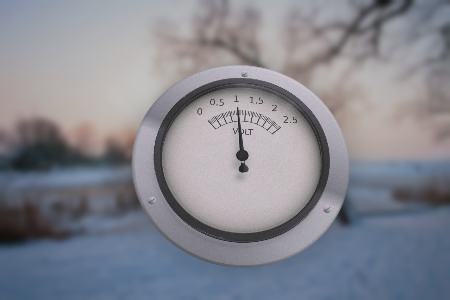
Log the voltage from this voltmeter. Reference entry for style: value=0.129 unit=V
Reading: value=1 unit=V
